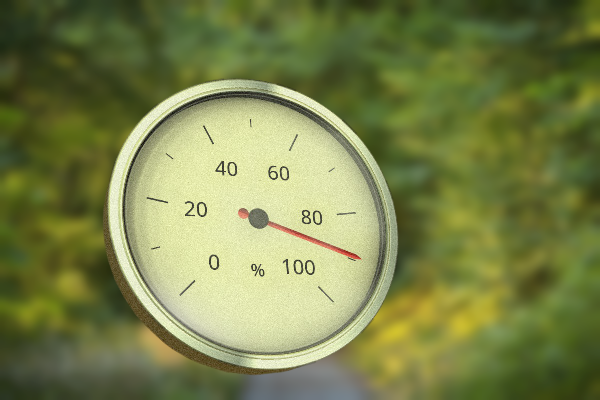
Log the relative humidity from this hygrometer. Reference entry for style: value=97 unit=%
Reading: value=90 unit=%
